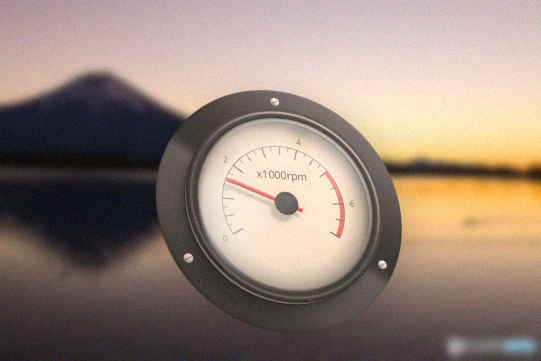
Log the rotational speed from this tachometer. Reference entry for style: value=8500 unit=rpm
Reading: value=1500 unit=rpm
